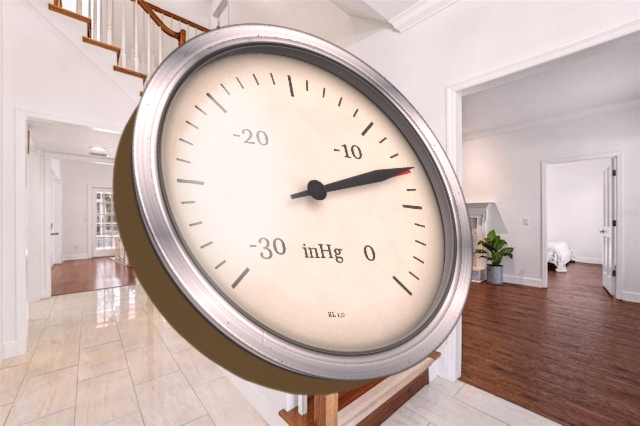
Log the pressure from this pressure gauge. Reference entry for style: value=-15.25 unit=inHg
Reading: value=-7 unit=inHg
